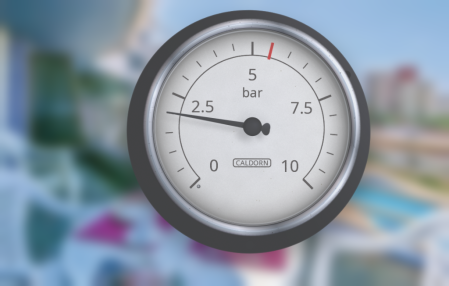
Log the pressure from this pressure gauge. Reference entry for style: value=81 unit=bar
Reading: value=2 unit=bar
